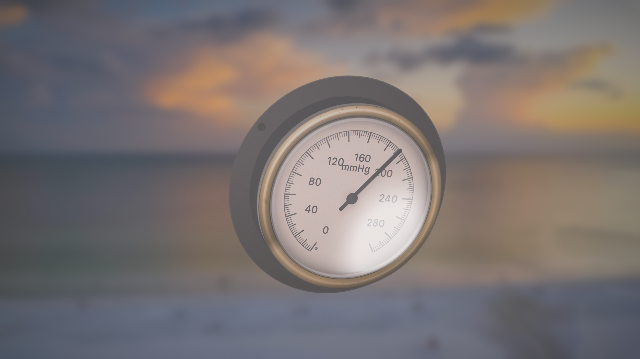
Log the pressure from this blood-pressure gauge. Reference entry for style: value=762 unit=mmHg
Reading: value=190 unit=mmHg
